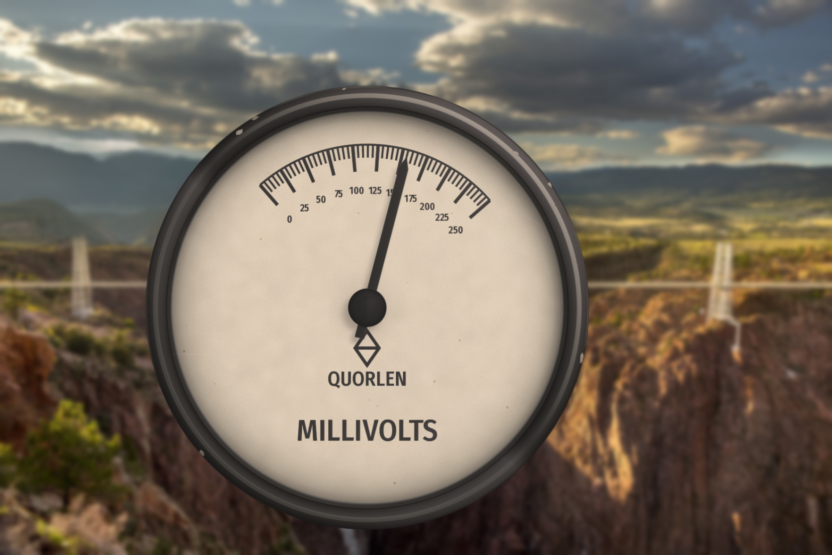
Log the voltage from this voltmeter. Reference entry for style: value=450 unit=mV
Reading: value=155 unit=mV
